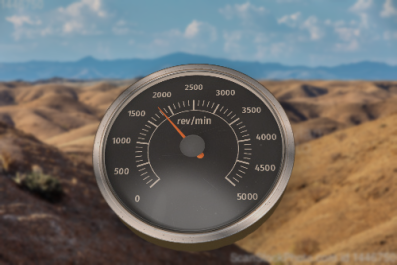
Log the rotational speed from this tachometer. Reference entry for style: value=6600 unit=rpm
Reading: value=1800 unit=rpm
